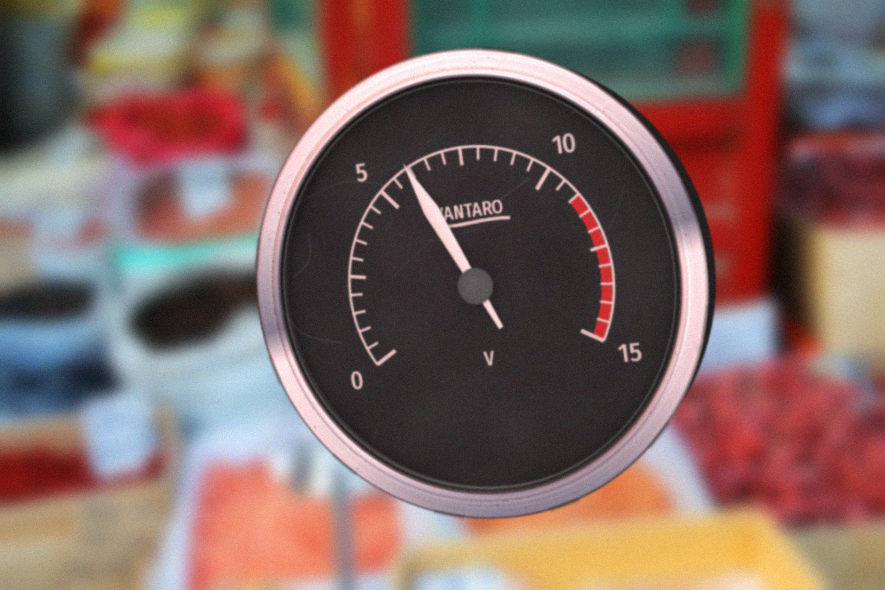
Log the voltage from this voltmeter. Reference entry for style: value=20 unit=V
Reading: value=6 unit=V
